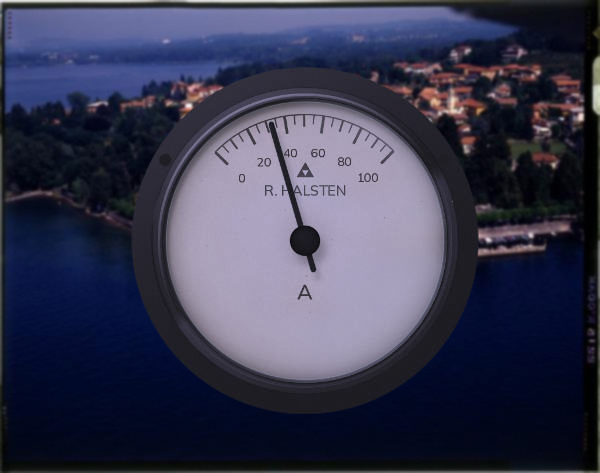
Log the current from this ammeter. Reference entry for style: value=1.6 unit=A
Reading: value=32.5 unit=A
